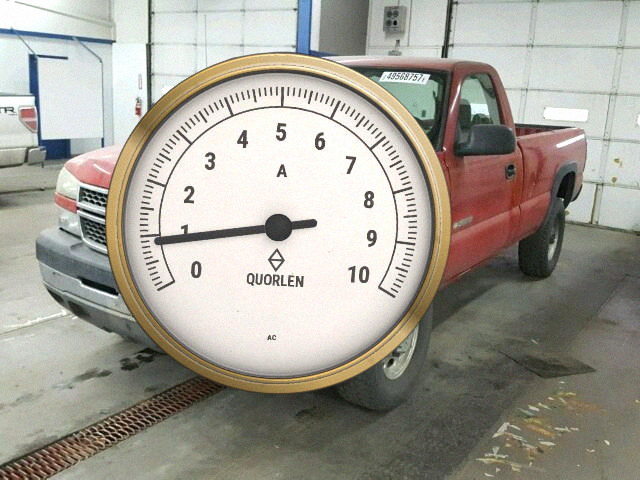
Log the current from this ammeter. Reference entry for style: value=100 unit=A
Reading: value=0.9 unit=A
